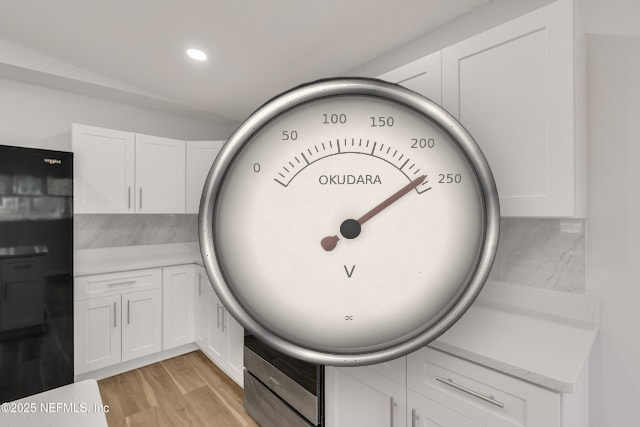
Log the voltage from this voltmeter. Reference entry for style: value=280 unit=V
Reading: value=230 unit=V
